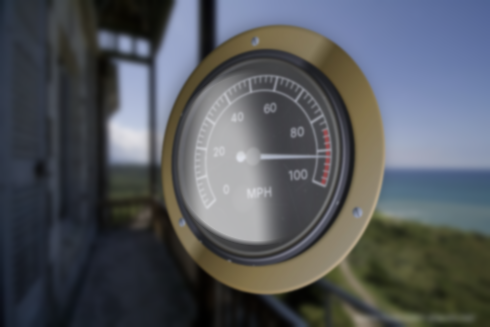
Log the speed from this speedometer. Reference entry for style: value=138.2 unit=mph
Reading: value=92 unit=mph
